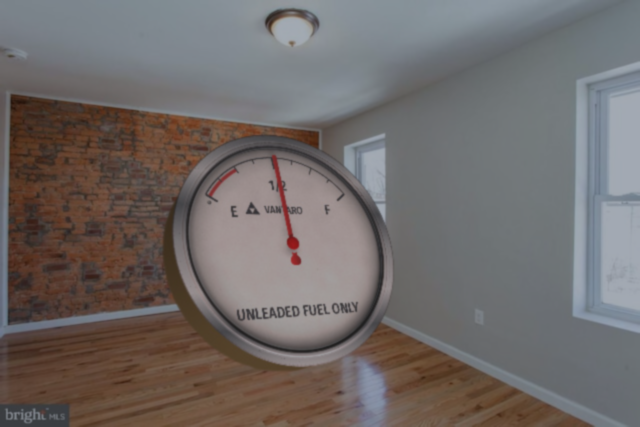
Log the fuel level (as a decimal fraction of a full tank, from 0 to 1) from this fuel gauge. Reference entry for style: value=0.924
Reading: value=0.5
